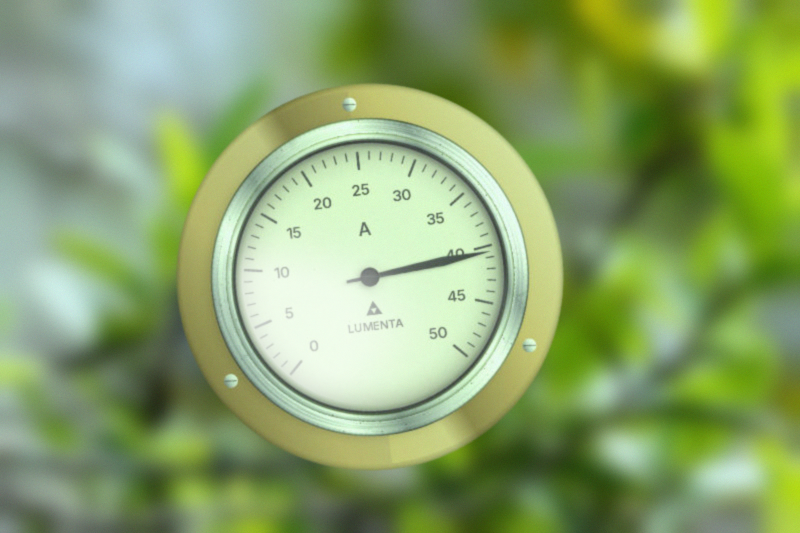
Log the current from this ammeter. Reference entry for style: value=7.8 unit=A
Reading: value=40.5 unit=A
